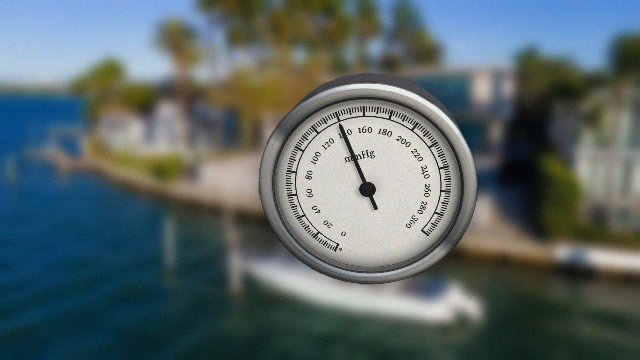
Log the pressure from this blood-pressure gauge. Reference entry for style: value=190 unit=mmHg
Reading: value=140 unit=mmHg
